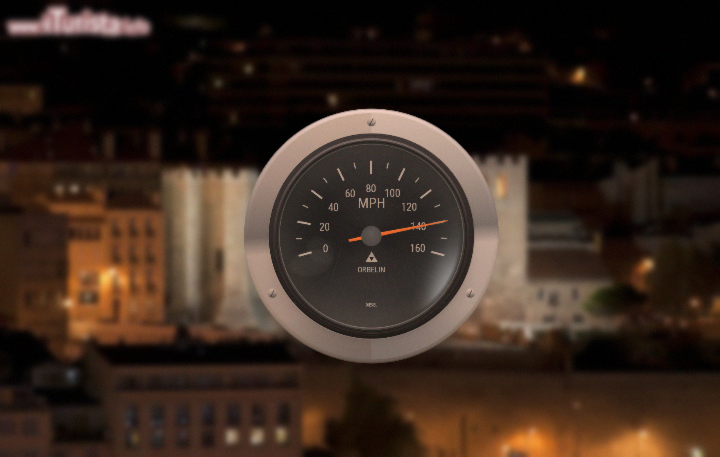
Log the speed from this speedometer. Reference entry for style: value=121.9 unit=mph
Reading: value=140 unit=mph
